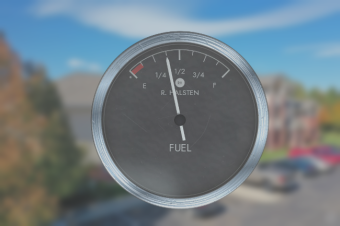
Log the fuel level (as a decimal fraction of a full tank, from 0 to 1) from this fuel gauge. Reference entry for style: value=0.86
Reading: value=0.375
